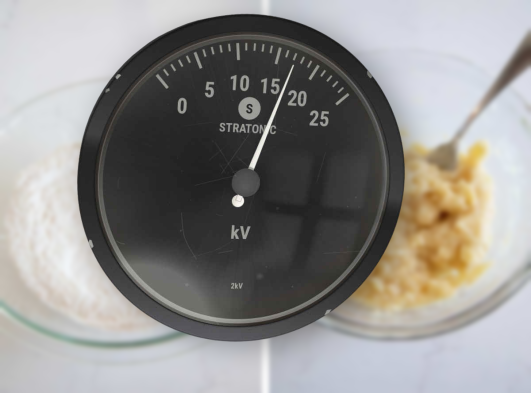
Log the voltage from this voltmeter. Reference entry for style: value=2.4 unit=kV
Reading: value=17 unit=kV
